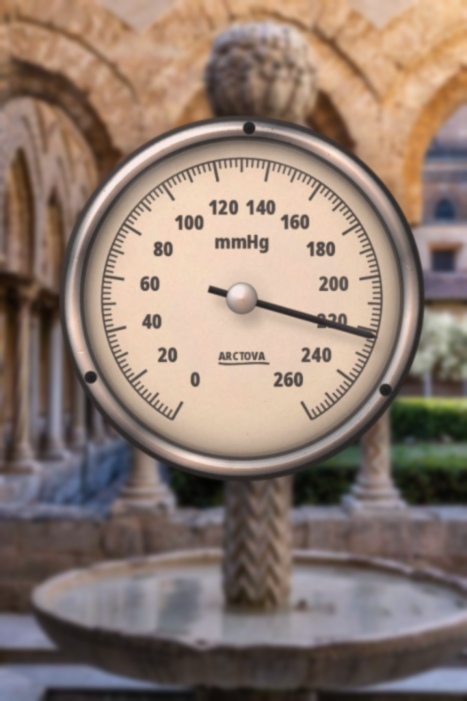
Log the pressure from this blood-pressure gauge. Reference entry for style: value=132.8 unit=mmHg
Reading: value=222 unit=mmHg
